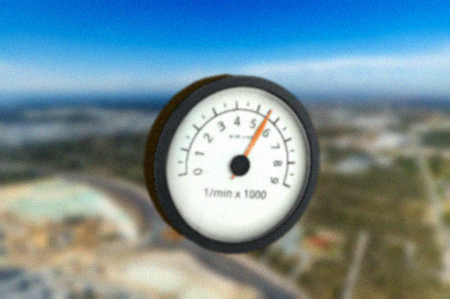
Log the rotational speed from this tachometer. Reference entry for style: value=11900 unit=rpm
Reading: value=5500 unit=rpm
